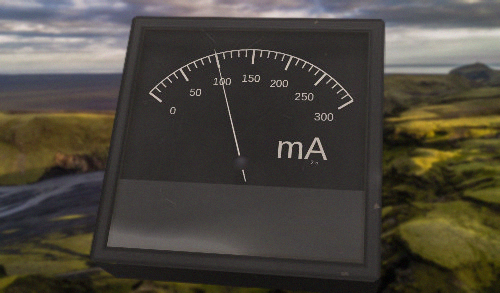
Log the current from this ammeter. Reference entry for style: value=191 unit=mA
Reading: value=100 unit=mA
